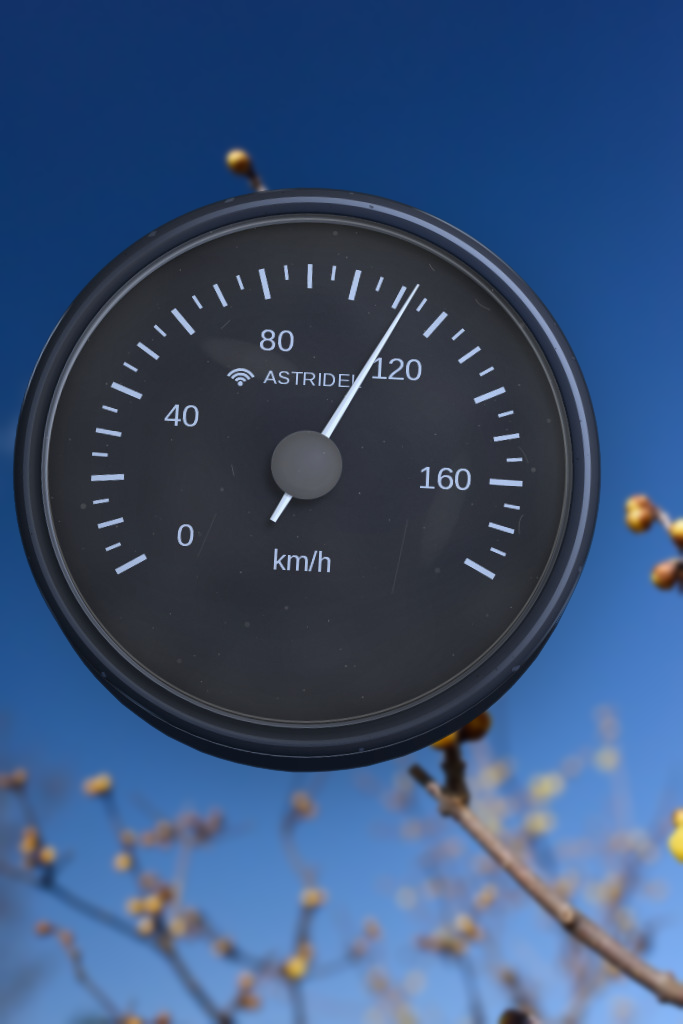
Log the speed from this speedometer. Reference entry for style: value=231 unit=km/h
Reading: value=112.5 unit=km/h
